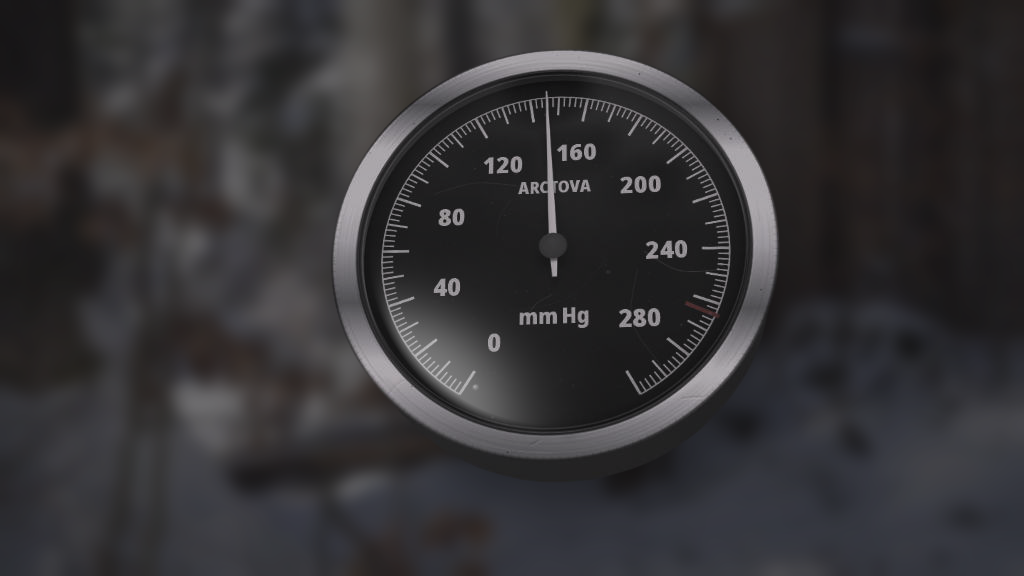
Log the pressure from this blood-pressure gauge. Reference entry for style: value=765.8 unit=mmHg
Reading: value=146 unit=mmHg
